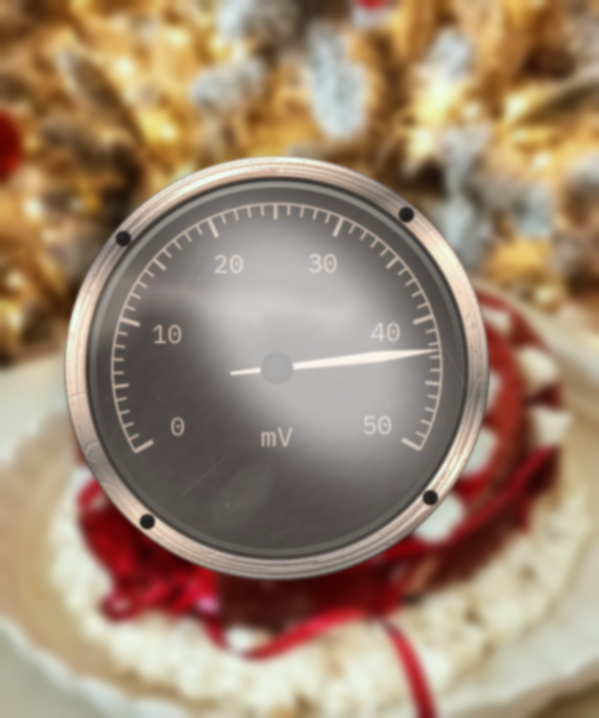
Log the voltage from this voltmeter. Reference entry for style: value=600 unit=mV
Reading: value=42.5 unit=mV
